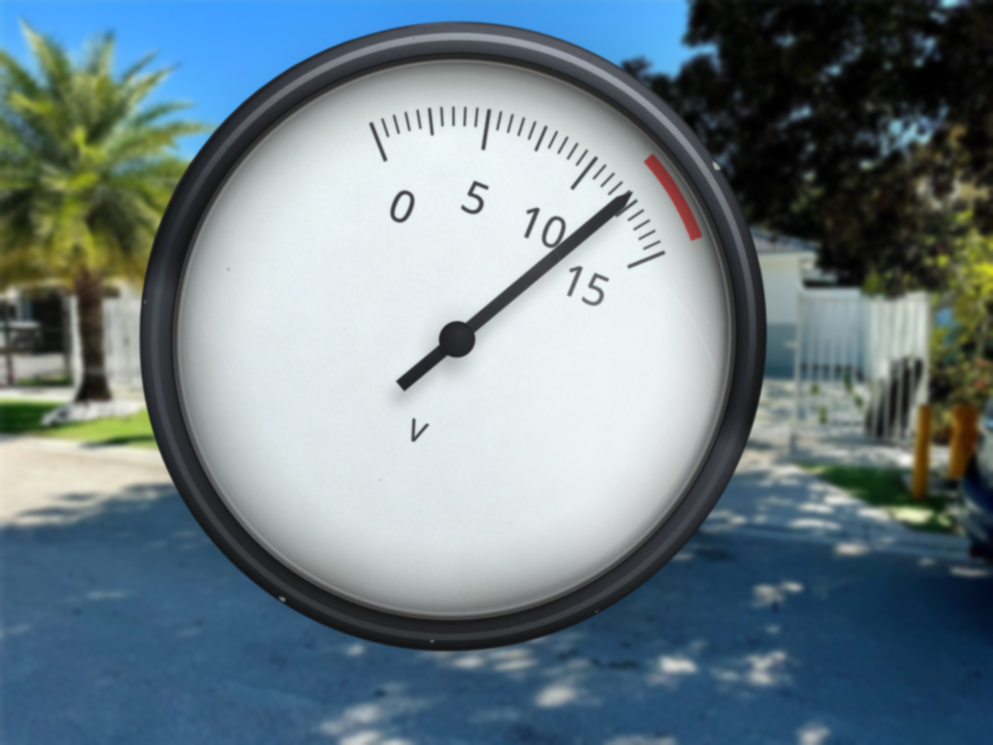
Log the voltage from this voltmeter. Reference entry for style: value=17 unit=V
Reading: value=12 unit=V
